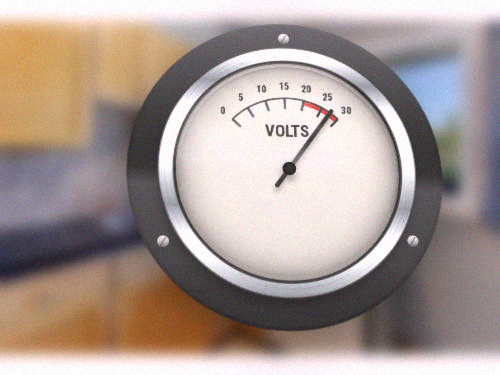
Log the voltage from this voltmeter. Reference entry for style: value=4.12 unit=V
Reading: value=27.5 unit=V
